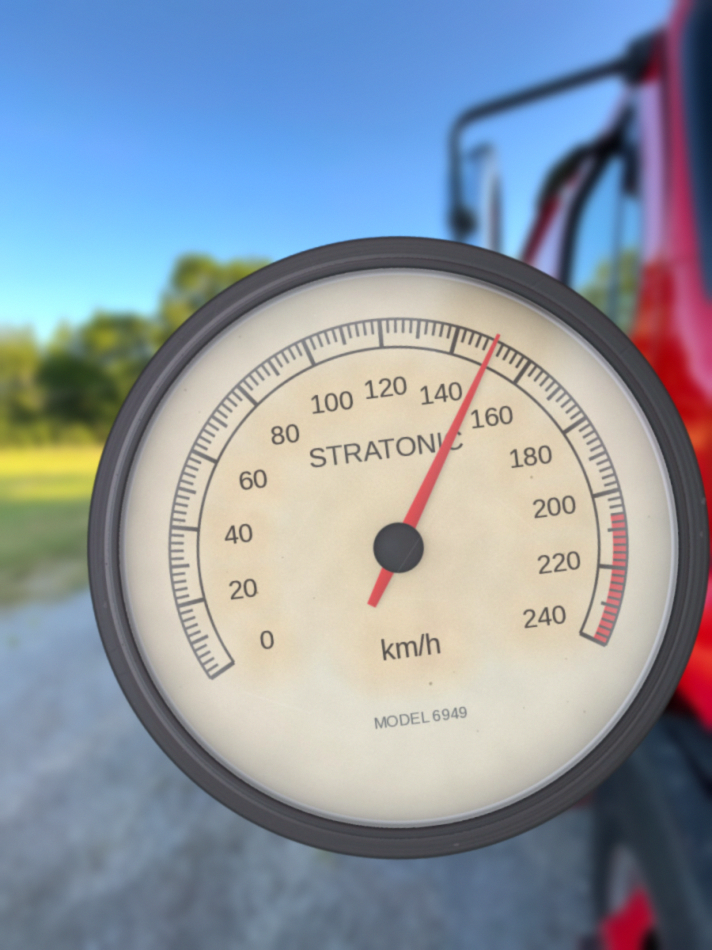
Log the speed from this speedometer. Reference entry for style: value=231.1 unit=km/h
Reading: value=150 unit=km/h
